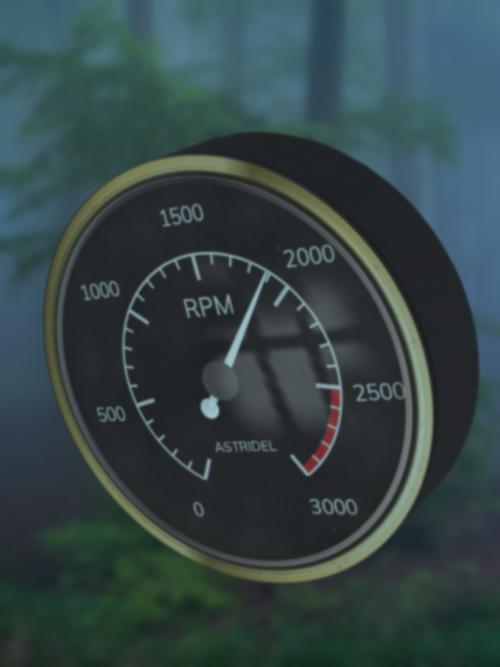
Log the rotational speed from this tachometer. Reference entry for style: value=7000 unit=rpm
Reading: value=1900 unit=rpm
